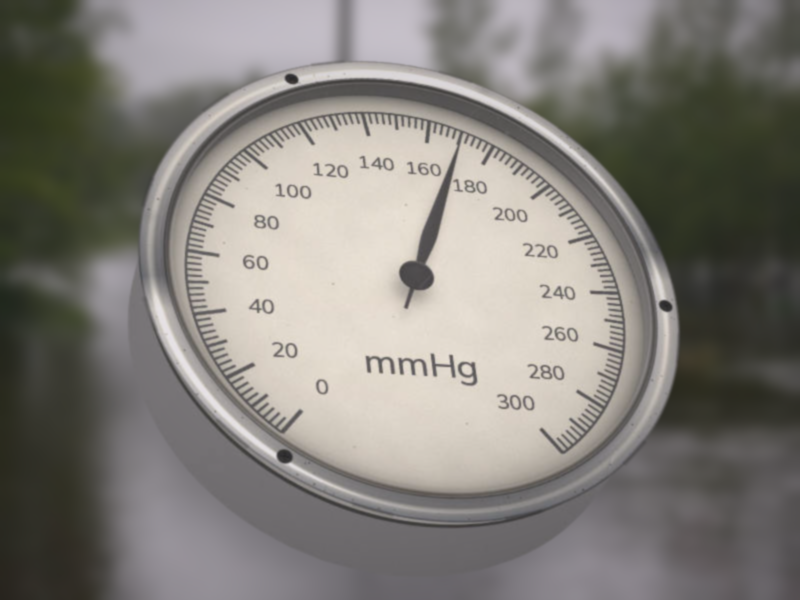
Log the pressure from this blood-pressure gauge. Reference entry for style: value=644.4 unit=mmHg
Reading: value=170 unit=mmHg
